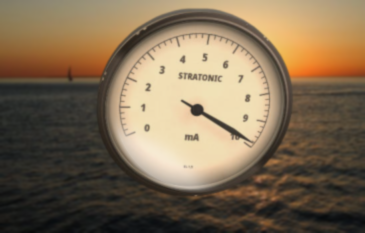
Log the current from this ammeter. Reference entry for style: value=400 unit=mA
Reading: value=9.8 unit=mA
